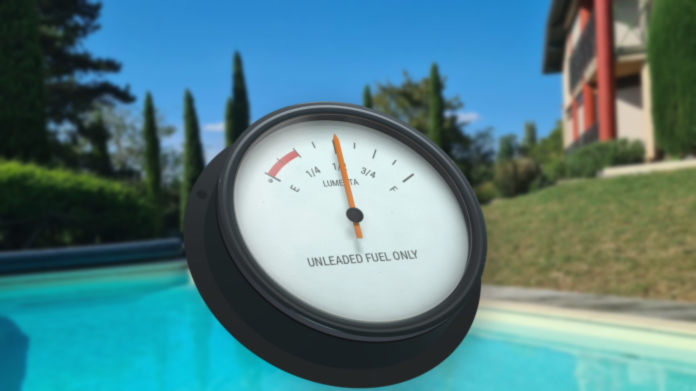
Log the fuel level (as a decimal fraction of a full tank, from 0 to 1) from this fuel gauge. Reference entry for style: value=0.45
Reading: value=0.5
